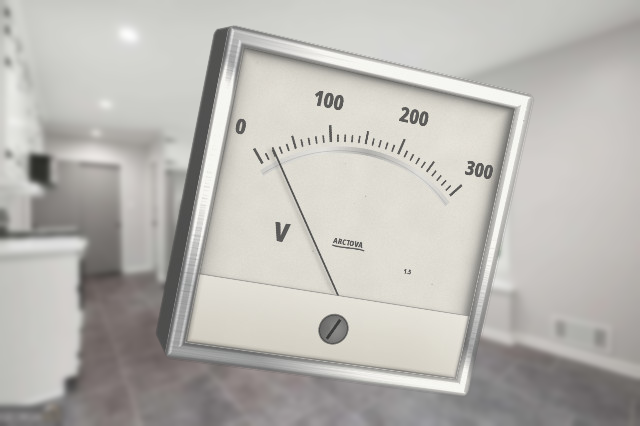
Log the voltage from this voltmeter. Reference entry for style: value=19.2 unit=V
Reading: value=20 unit=V
